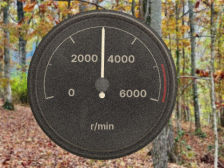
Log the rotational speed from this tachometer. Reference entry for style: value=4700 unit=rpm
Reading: value=3000 unit=rpm
